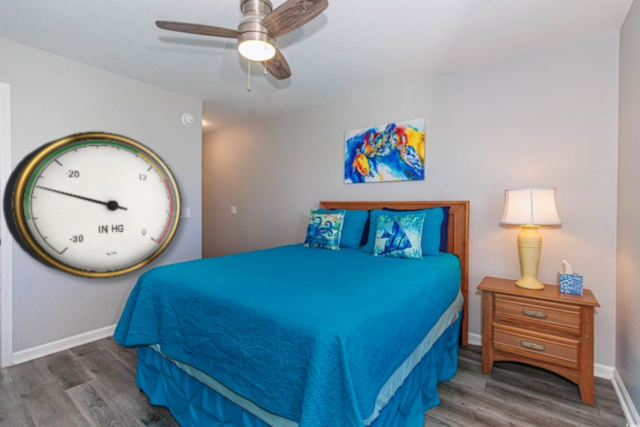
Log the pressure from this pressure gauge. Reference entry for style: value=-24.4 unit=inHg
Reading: value=-23 unit=inHg
